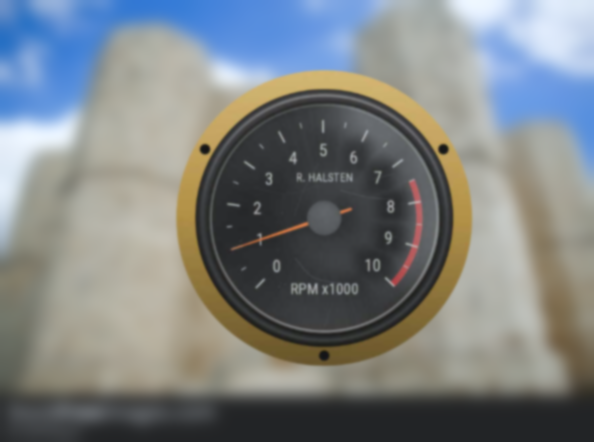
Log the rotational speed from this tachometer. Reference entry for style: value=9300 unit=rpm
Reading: value=1000 unit=rpm
